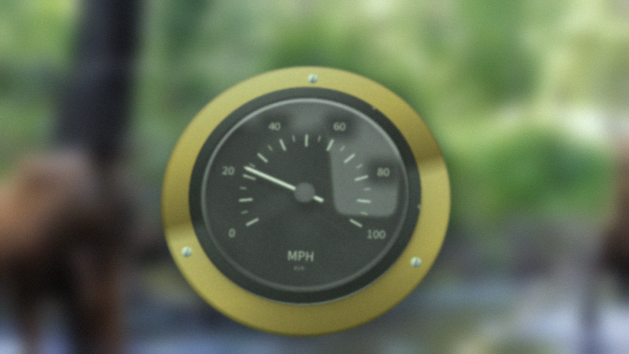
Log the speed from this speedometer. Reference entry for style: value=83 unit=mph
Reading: value=22.5 unit=mph
